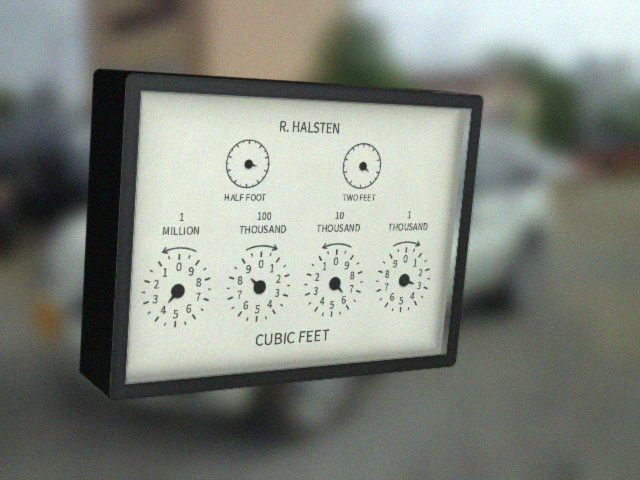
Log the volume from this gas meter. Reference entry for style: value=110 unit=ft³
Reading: value=386300 unit=ft³
